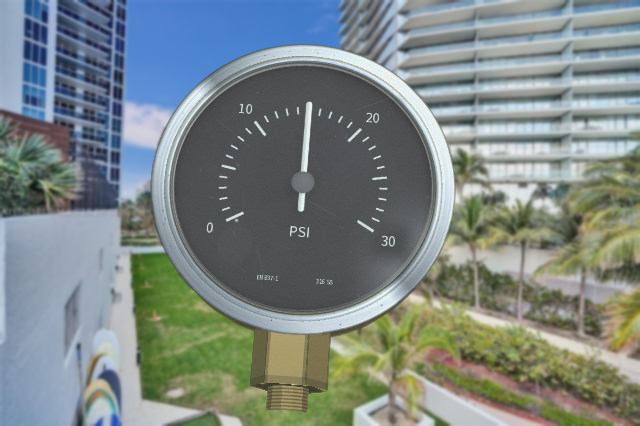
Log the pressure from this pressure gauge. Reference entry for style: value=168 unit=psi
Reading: value=15 unit=psi
